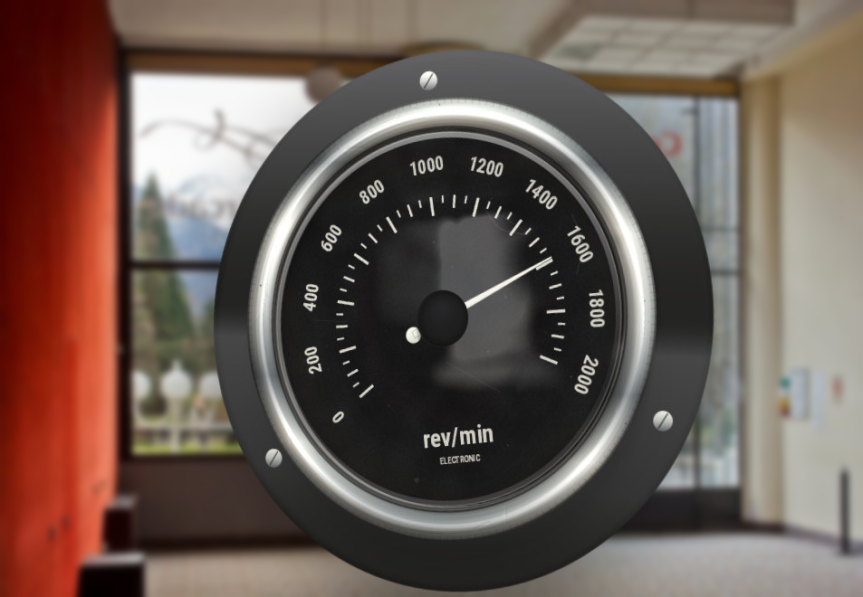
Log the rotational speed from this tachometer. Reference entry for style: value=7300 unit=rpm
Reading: value=1600 unit=rpm
